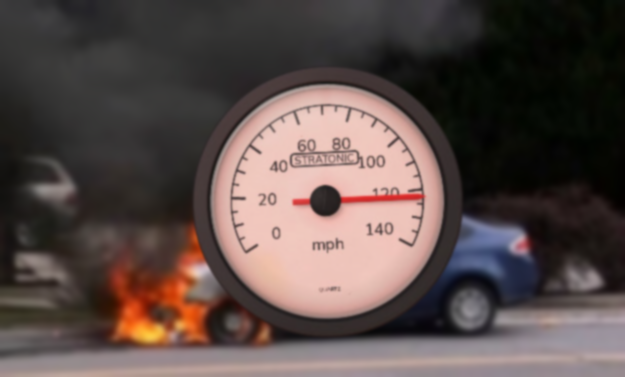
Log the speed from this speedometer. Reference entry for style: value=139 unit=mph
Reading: value=122.5 unit=mph
